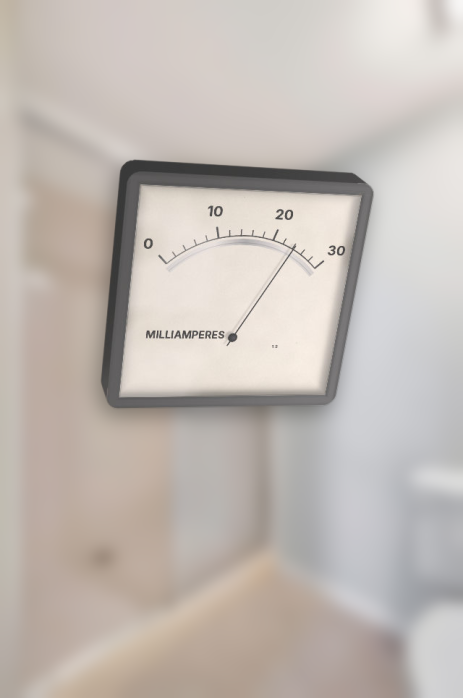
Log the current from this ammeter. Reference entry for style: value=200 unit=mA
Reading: value=24 unit=mA
